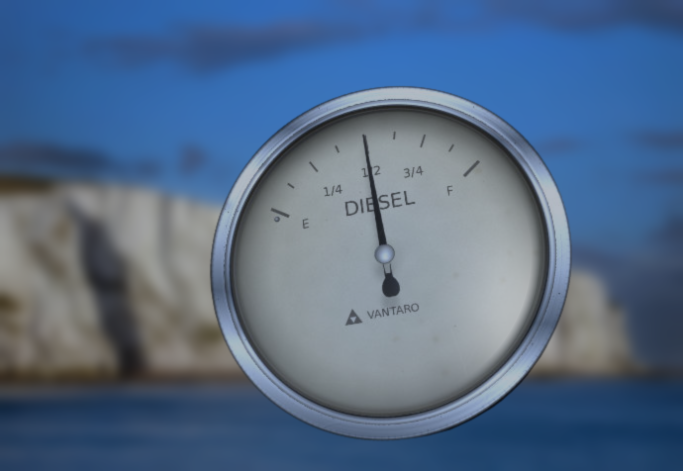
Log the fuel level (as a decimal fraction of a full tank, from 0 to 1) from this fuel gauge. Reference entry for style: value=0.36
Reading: value=0.5
